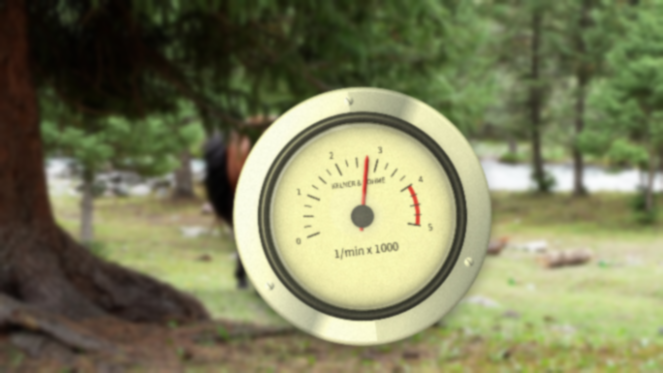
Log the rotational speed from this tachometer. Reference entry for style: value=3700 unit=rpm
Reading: value=2750 unit=rpm
